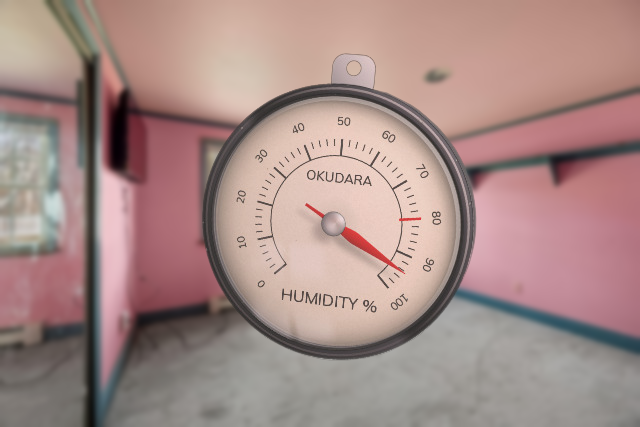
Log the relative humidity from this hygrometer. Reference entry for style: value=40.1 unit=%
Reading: value=94 unit=%
